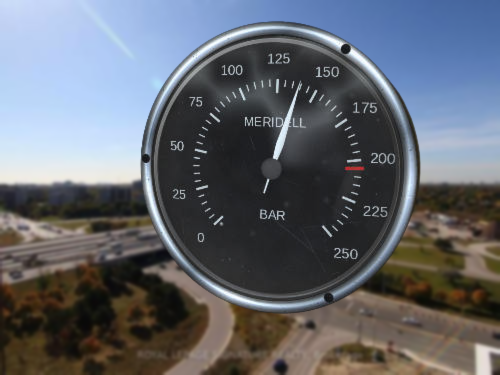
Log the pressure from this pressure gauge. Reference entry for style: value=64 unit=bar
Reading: value=140 unit=bar
